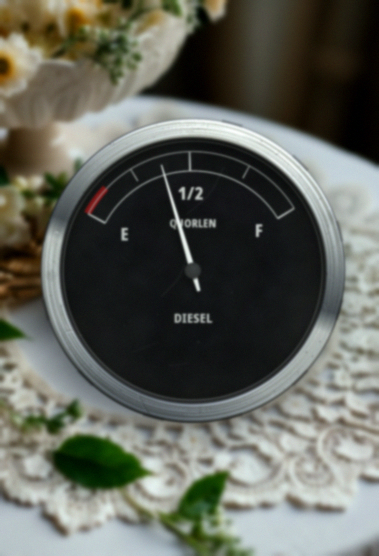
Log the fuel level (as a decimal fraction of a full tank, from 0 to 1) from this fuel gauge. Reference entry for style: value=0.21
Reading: value=0.375
